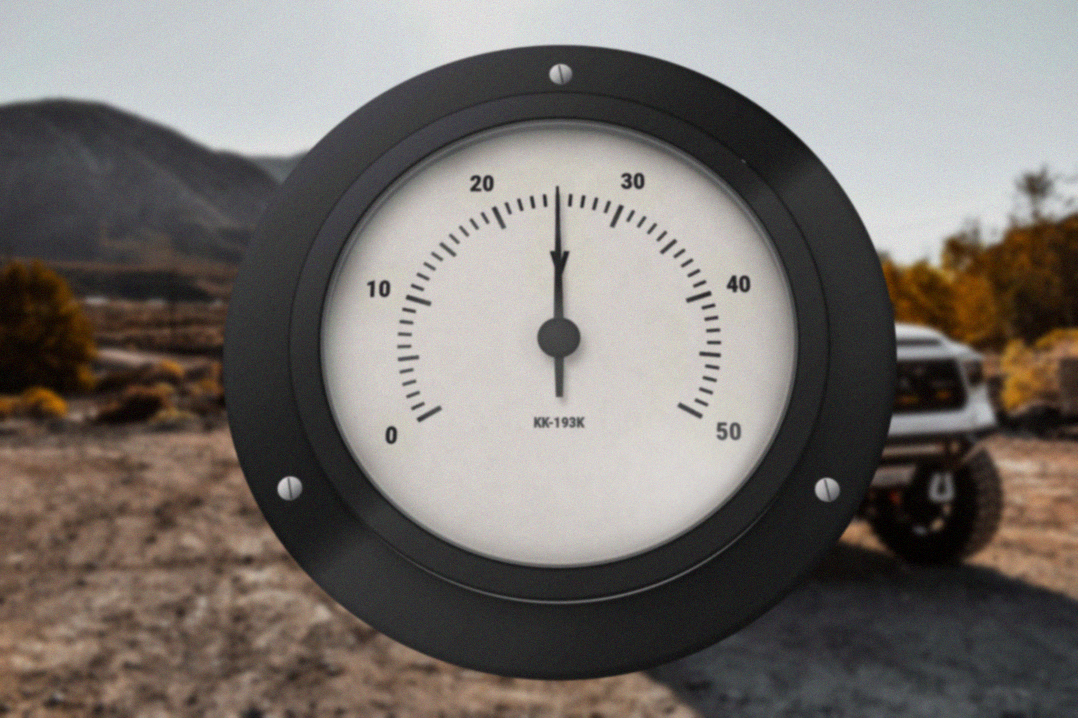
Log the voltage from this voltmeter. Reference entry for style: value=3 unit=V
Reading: value=25 unit=V
